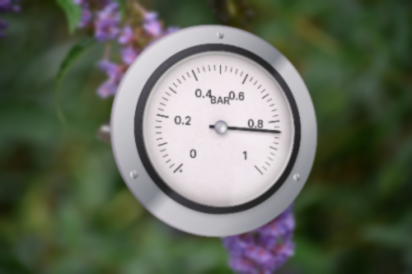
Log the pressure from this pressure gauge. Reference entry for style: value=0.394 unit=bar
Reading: value=0.84 unit=bar
